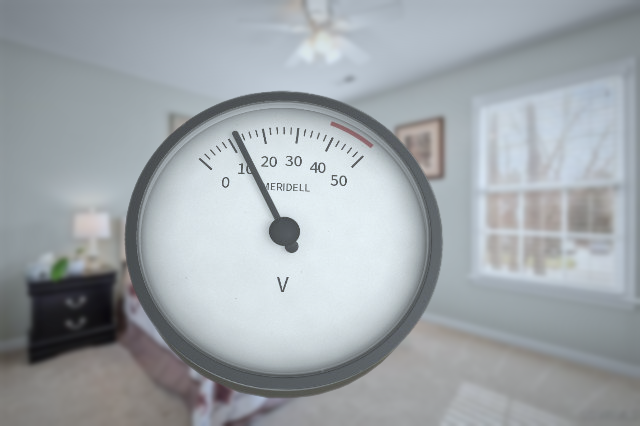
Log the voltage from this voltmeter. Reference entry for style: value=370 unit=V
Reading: value=12 unit=V
